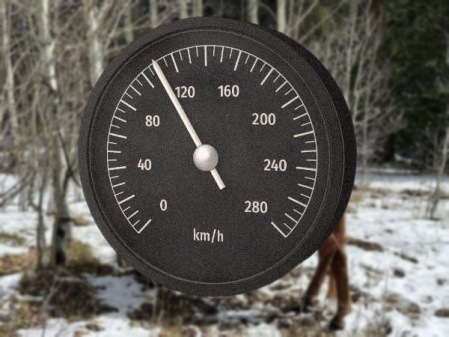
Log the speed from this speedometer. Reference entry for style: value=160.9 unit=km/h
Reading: value=110 unit=km/h
